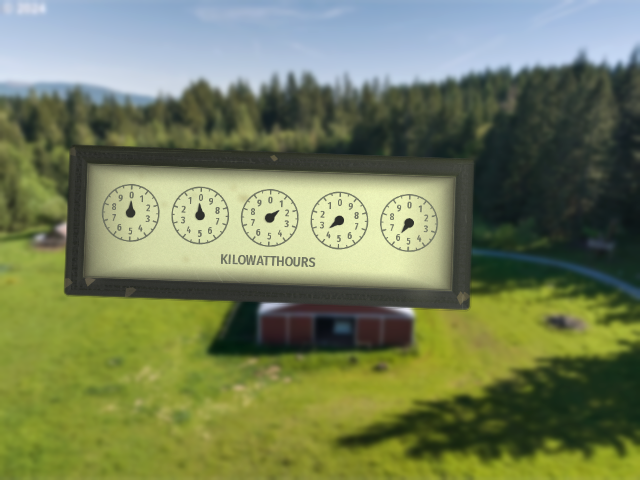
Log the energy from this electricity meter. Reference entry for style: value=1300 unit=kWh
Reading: value=136 unit=kWh
